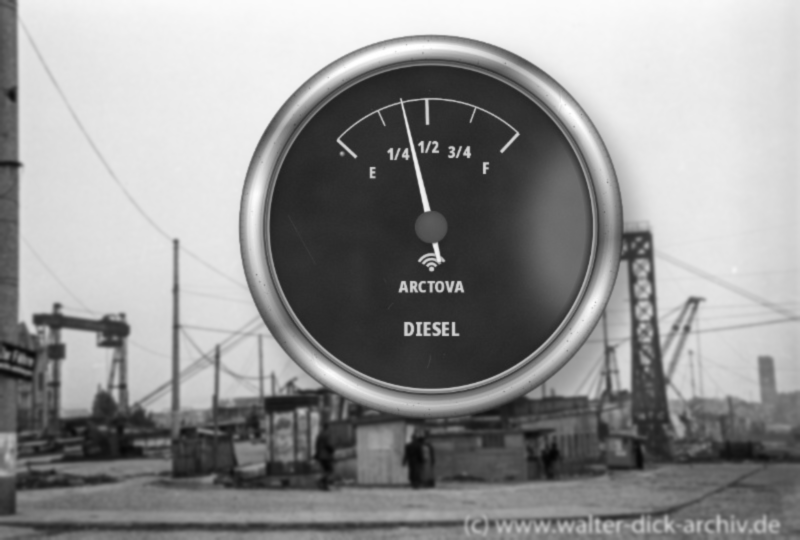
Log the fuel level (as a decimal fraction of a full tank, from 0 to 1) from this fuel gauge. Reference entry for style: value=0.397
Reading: value=0.375
